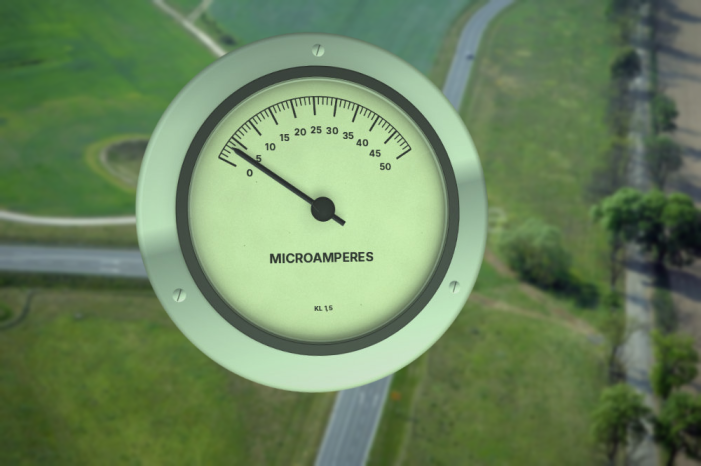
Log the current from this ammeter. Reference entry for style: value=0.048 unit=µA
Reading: value=3 unit=µA
